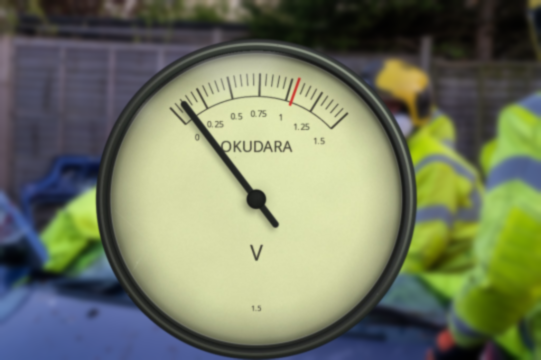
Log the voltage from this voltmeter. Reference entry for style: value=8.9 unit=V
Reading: value=0.1 unit=V
